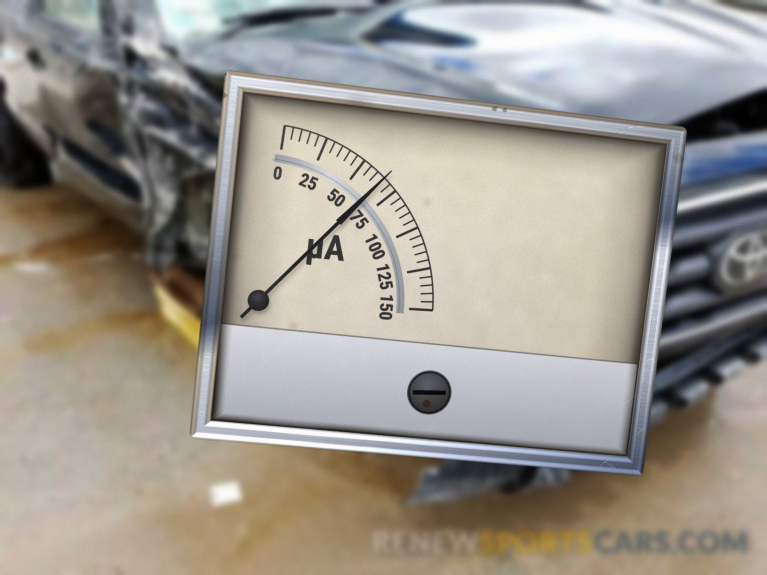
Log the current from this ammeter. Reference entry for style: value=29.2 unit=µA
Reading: value=65 unit=µA
